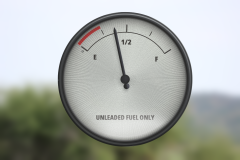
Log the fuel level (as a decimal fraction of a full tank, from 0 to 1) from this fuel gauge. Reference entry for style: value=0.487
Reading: value=0.375
